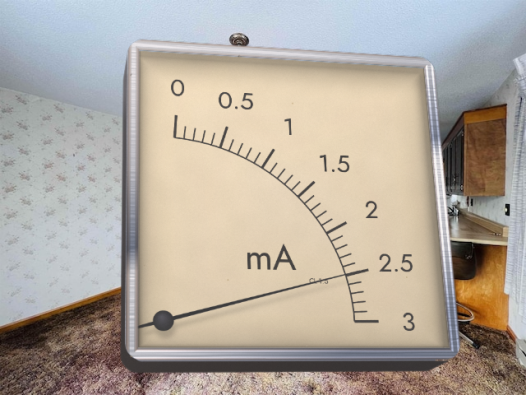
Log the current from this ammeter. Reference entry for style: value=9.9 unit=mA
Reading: value=2.5 unit=mA
